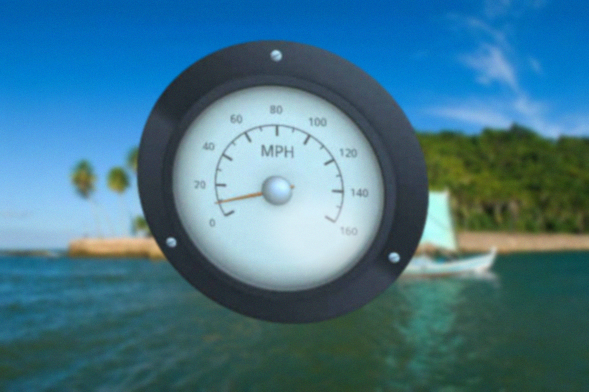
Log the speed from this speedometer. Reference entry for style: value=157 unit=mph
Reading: value=10 unit=mph
